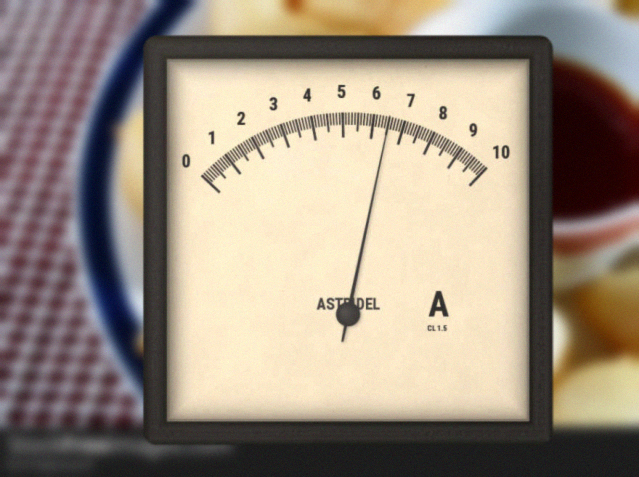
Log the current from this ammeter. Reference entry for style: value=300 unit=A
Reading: value=6.5 unit=A
